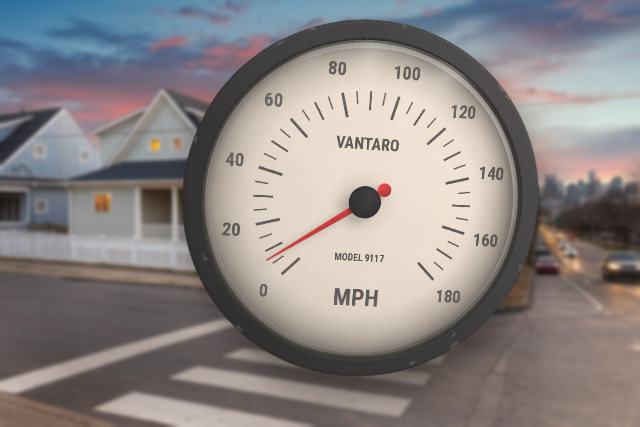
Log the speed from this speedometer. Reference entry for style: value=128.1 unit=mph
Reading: value=7.5 unit=mph
